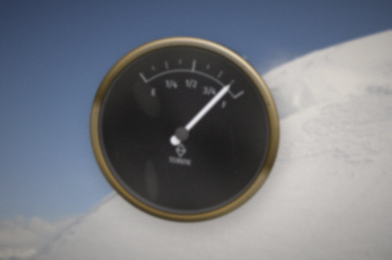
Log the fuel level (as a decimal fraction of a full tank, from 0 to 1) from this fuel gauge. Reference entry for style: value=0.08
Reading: value=0.875
